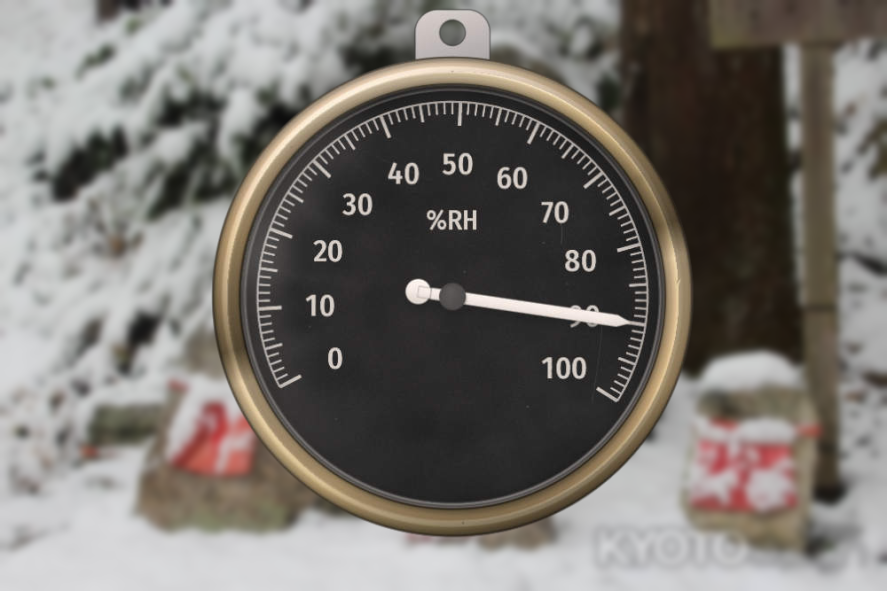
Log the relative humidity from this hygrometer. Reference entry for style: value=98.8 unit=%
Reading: value=90 unit=%
